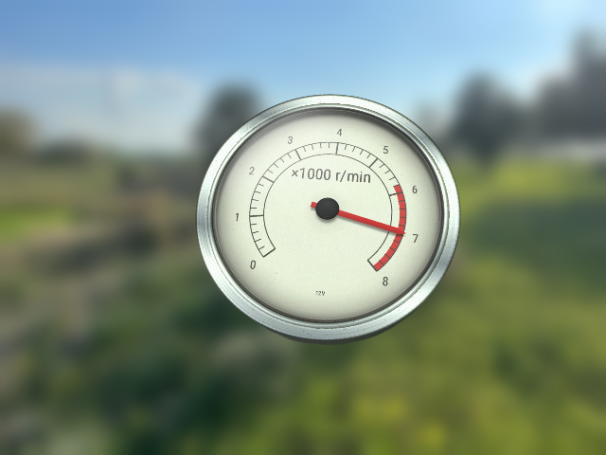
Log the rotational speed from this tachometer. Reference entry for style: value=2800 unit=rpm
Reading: value=7000 unit=rpm
